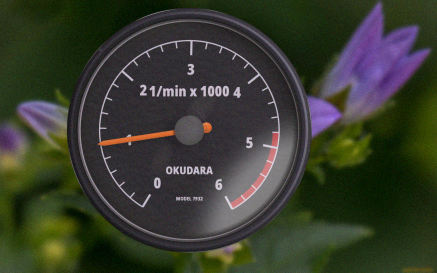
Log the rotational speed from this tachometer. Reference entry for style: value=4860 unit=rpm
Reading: value=1000 unit=rpm
